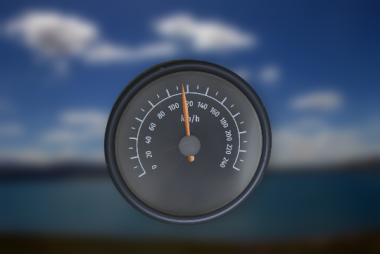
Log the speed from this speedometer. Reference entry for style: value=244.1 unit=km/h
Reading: value=115 unit=km/h
